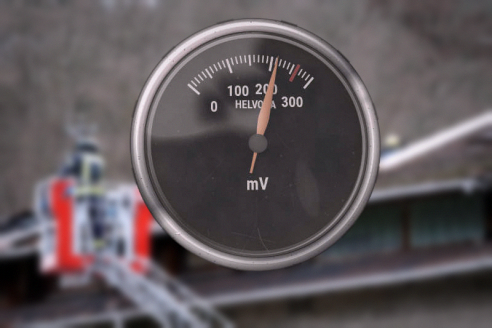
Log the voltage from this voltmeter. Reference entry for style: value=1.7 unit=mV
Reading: value=210 unit=mV
